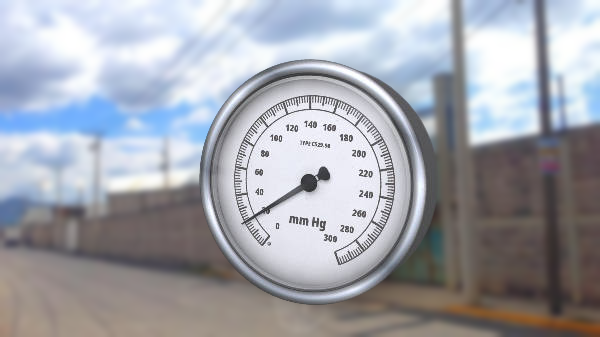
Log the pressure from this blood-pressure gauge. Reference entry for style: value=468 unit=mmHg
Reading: value=20 unit=mmHg
